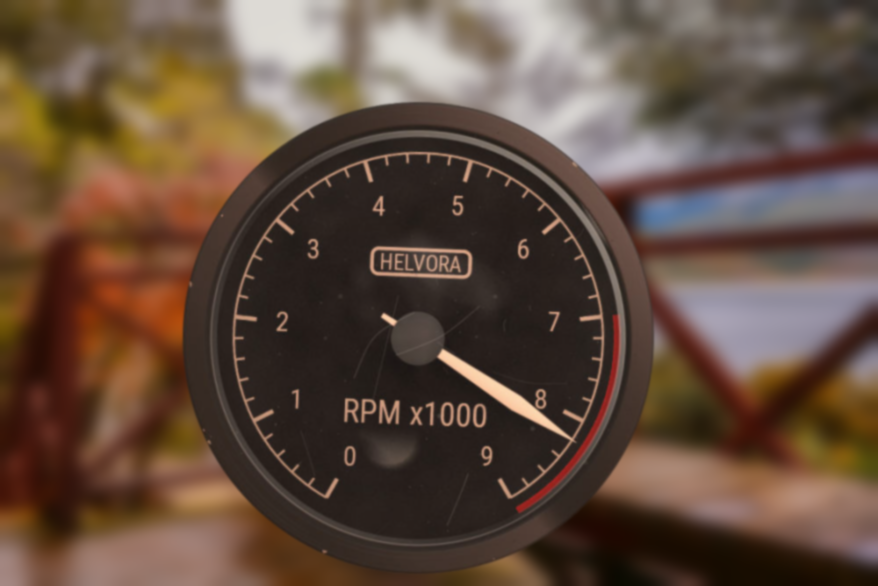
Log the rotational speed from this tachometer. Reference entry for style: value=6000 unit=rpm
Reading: value=8200 unit=rpm
